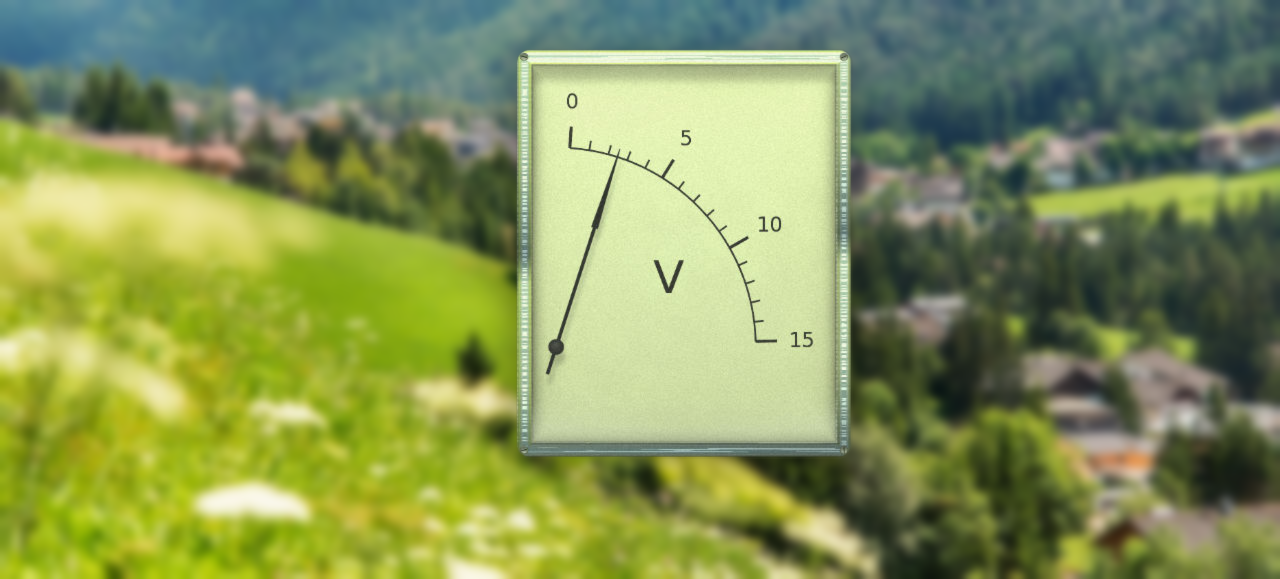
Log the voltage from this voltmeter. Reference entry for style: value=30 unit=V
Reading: value=2.5 unit=V
